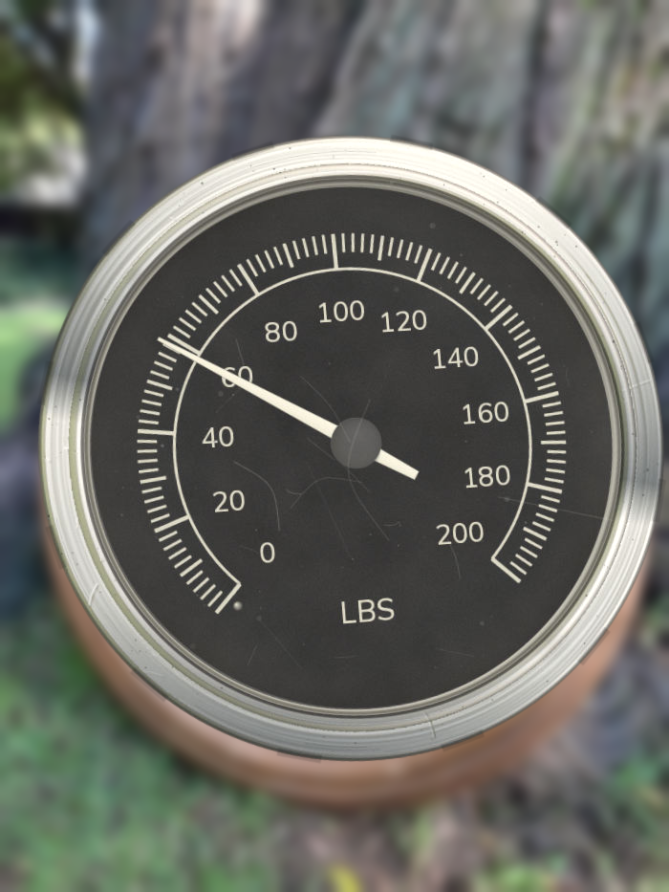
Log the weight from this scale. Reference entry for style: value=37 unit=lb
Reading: value=58 unit=lb
